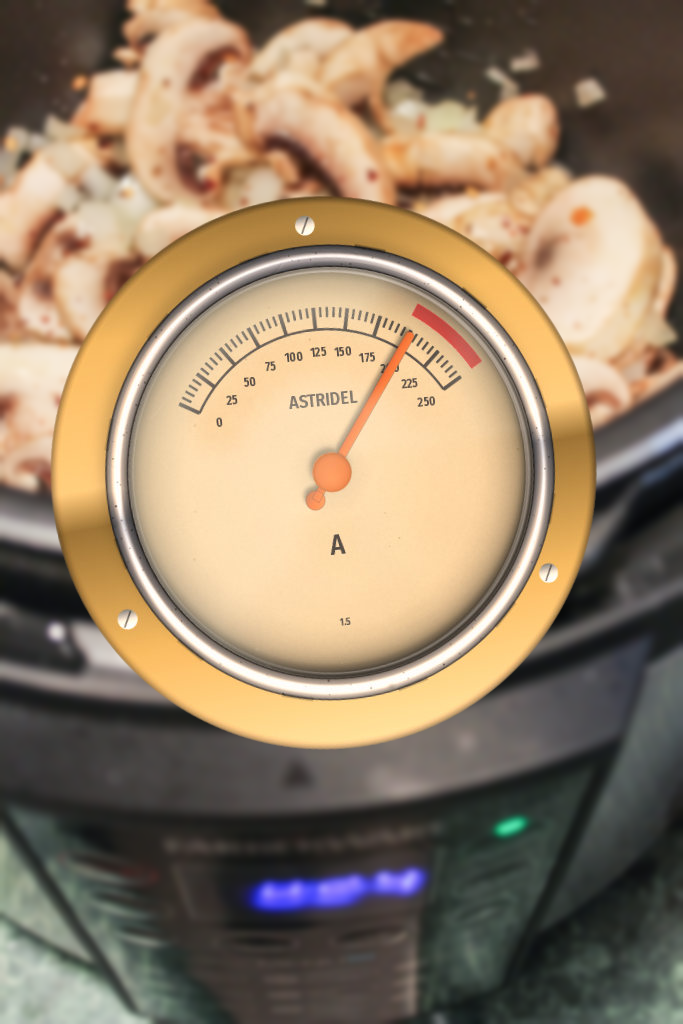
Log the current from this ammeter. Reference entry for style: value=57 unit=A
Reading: value=200 unit=A
